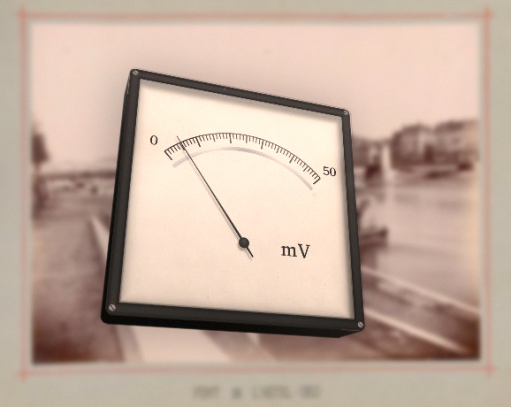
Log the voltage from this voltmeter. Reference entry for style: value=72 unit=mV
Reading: value=5 unit=mV
